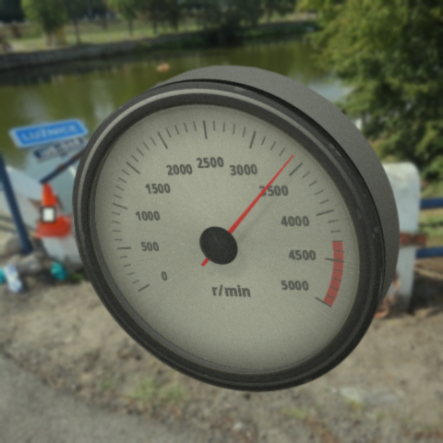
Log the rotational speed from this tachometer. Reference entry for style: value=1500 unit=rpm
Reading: value=3400 unit=rpm
